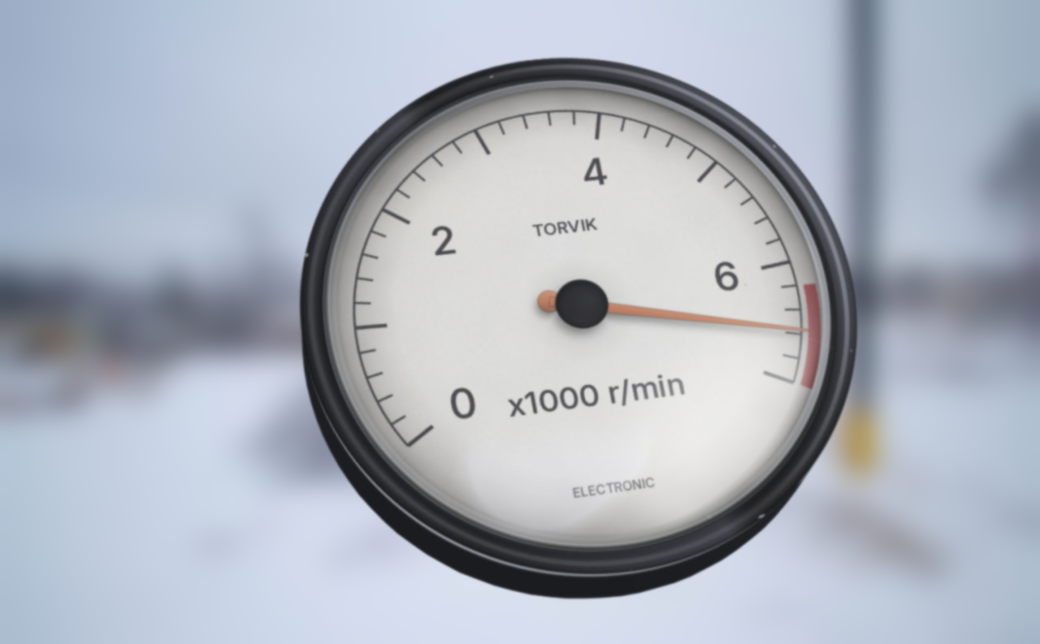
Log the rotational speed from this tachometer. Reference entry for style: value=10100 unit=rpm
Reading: value=6600 unit=rpm
